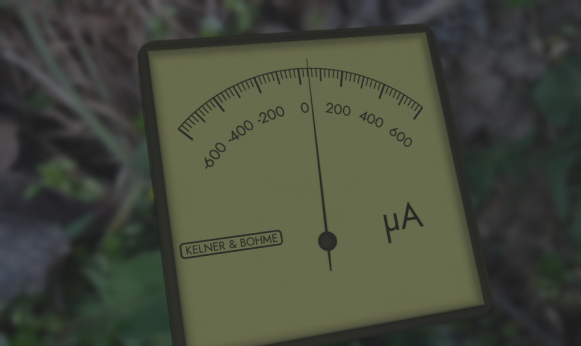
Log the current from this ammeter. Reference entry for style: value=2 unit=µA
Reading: value=40 unit=µA
